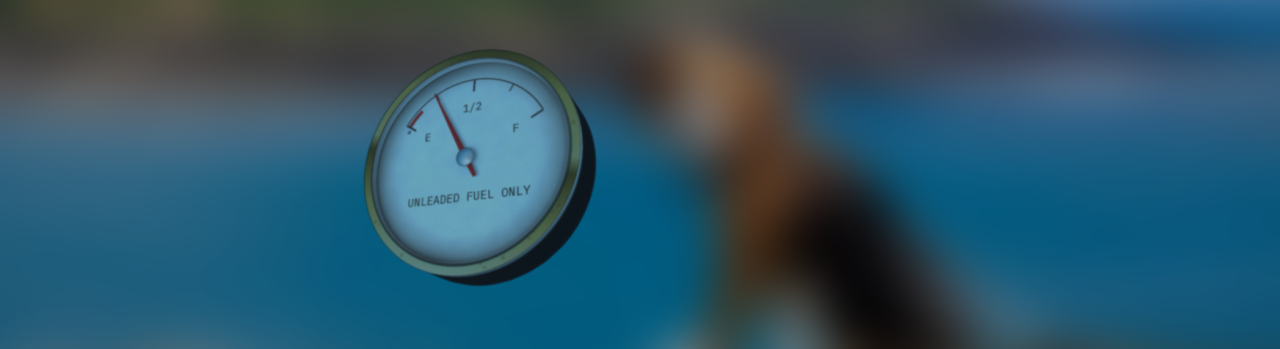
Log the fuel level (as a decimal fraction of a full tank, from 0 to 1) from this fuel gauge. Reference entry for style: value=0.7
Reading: value=0.25
